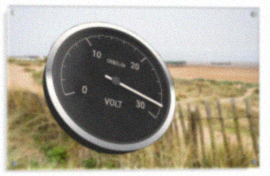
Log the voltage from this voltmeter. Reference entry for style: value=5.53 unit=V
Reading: value=28 unit=V
